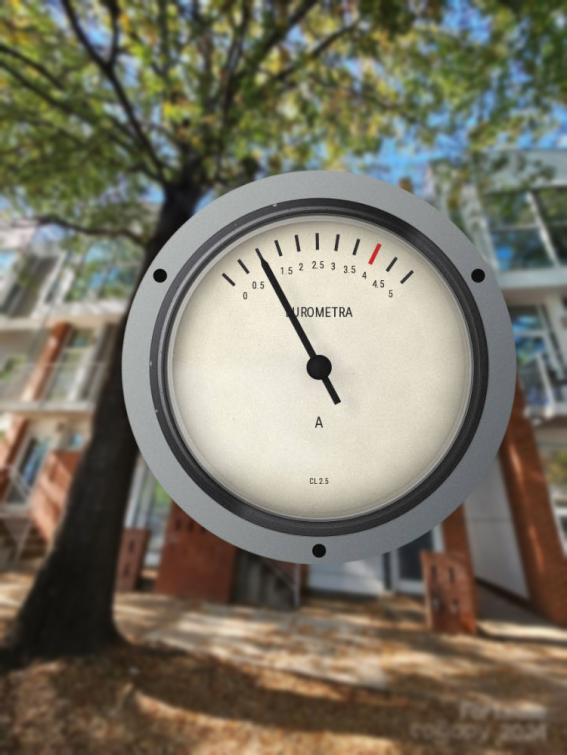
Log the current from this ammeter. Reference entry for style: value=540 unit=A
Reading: value=1 unit=A
